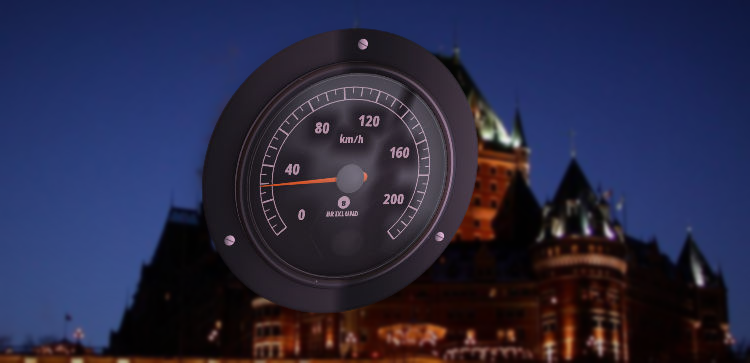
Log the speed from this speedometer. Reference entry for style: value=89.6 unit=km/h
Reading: value=30 unit=km/h
